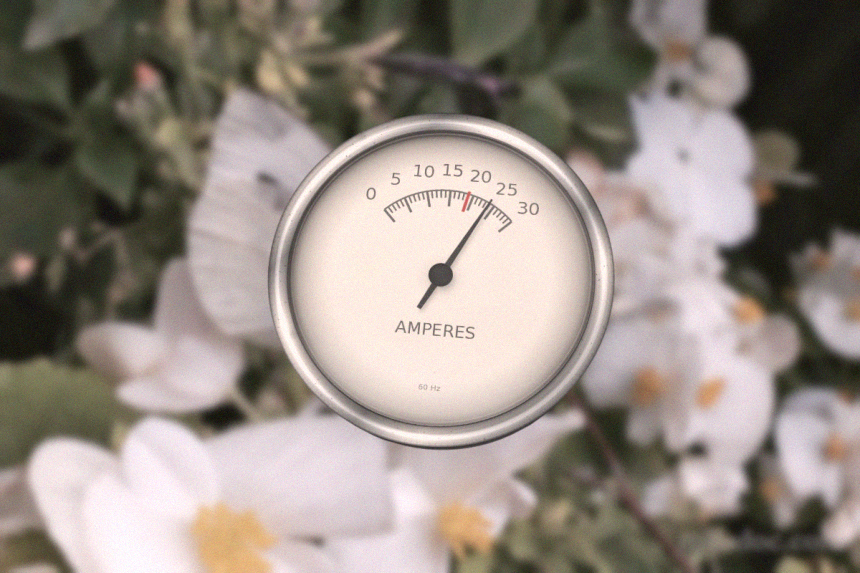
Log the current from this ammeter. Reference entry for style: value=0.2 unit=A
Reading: value=24 unit=A
